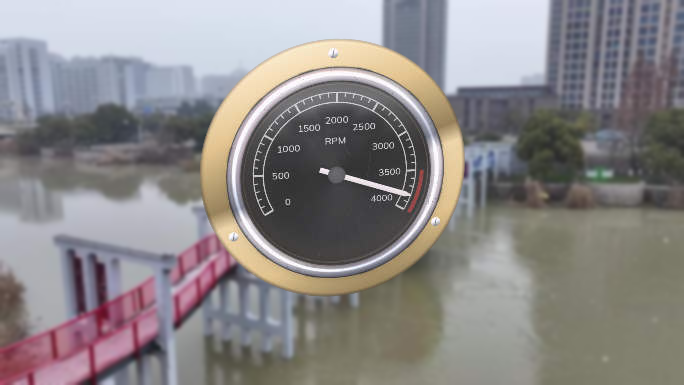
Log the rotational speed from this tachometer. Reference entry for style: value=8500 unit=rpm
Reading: value=3800 unit=rpm
